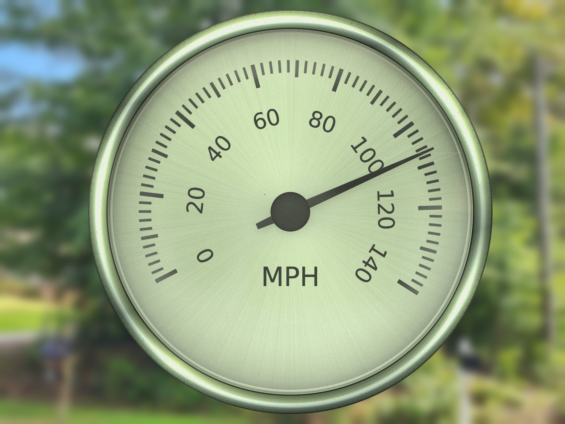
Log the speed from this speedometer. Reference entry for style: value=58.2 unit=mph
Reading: value=107 unit=mph
